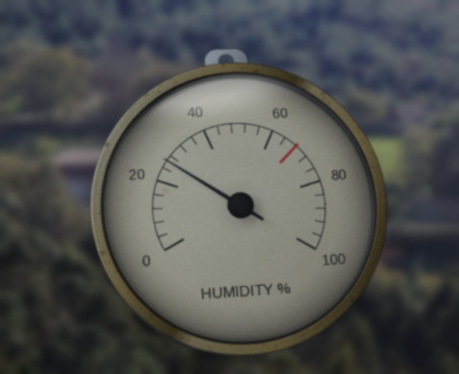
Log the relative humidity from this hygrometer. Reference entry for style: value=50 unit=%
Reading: value=26 unit=%
